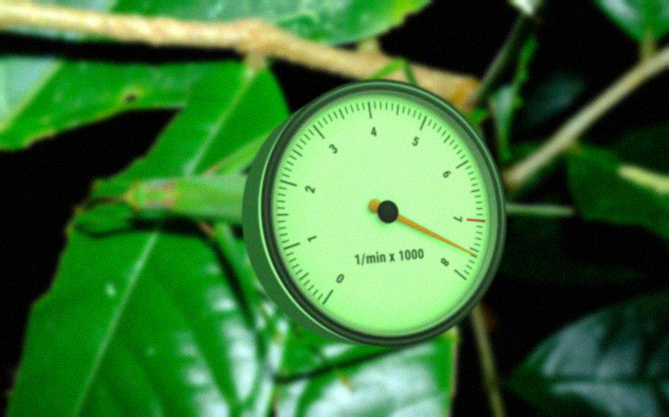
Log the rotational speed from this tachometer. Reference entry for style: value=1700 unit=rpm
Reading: value=7600 unit=rpm
